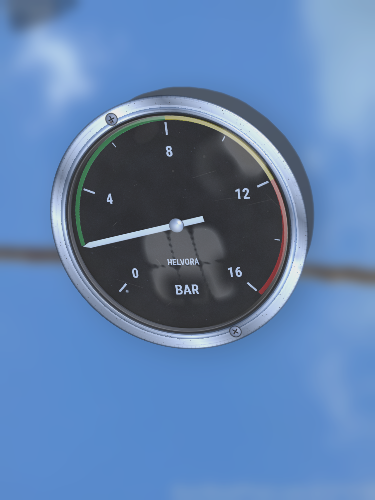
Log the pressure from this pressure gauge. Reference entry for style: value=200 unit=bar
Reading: value=2 unit=bar
